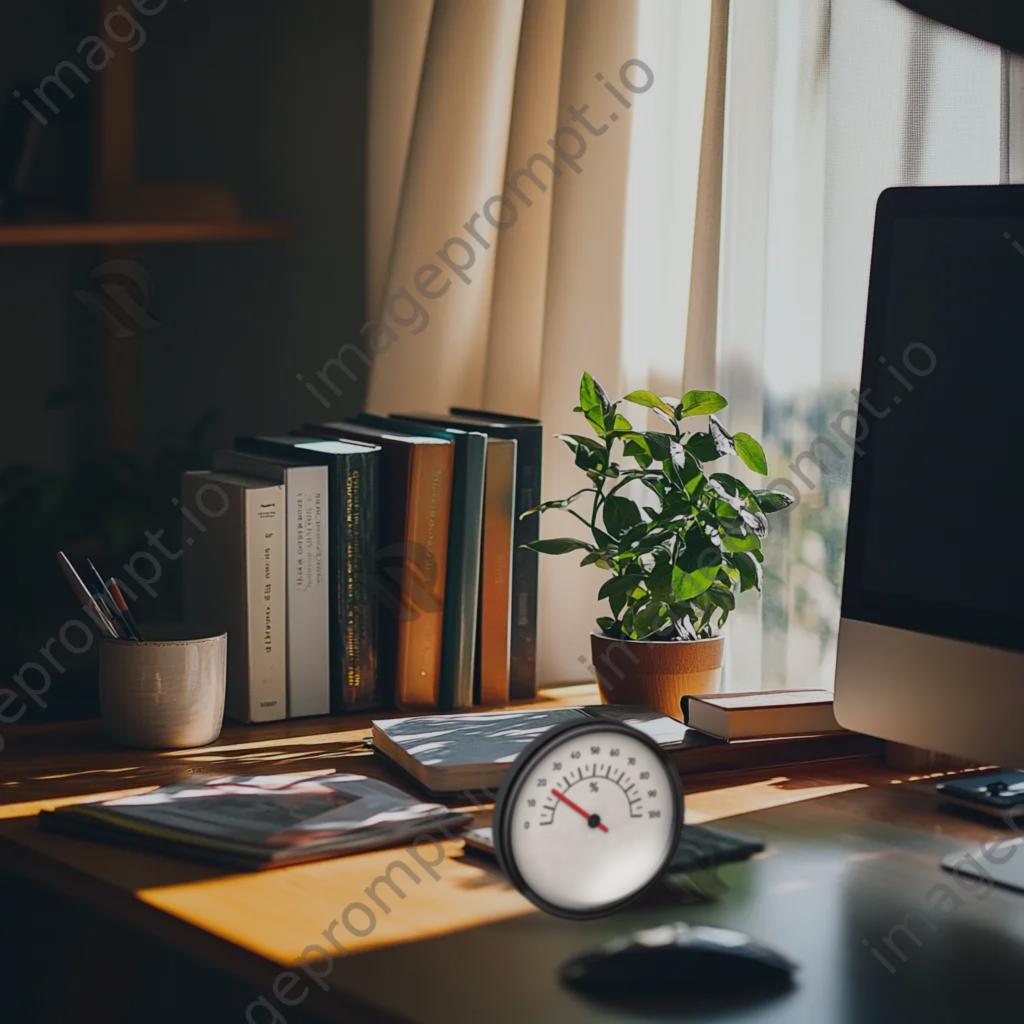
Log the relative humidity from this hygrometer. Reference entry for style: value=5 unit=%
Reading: value=20 unit=%
